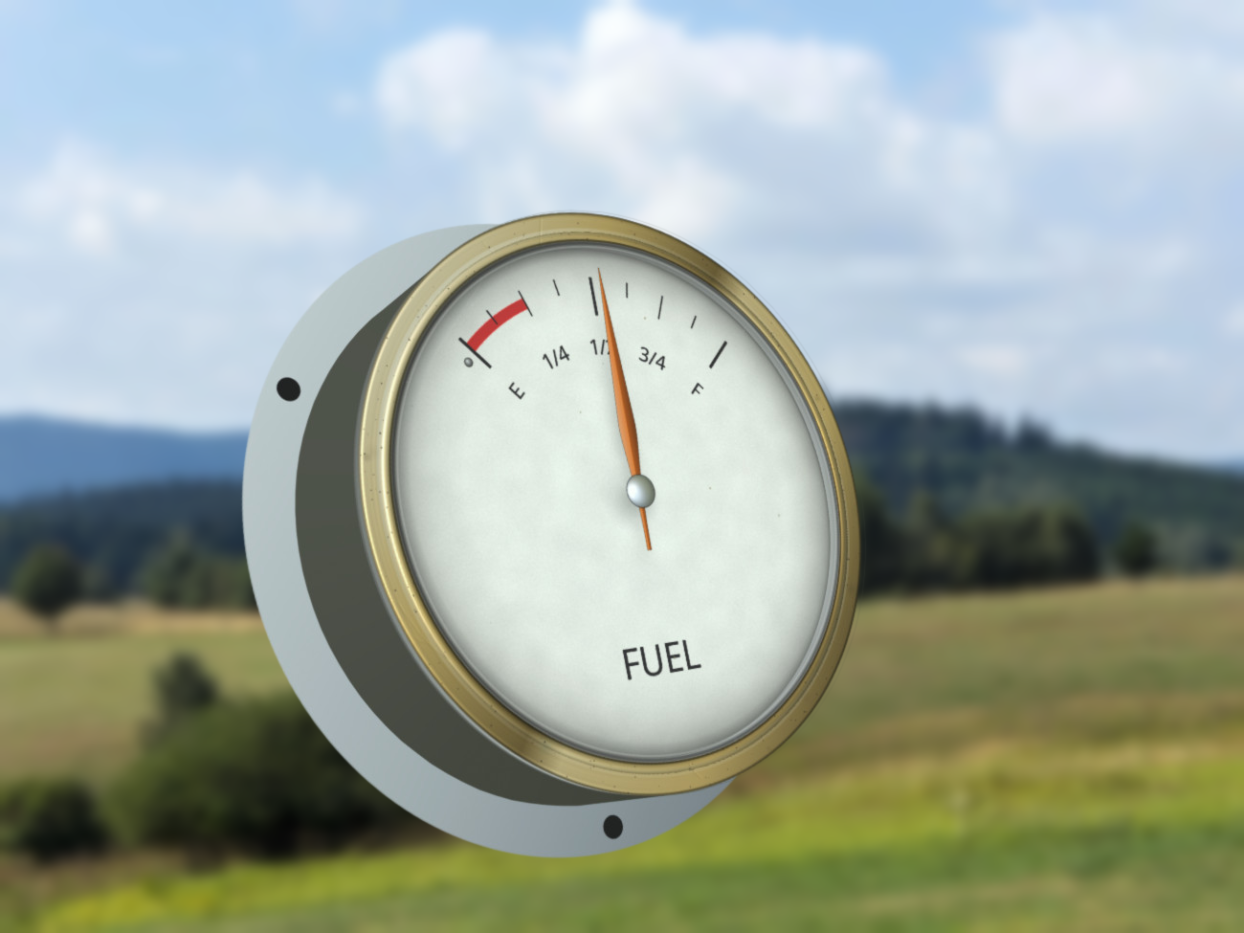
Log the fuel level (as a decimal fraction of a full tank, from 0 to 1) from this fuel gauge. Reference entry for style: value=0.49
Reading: value=0.5
